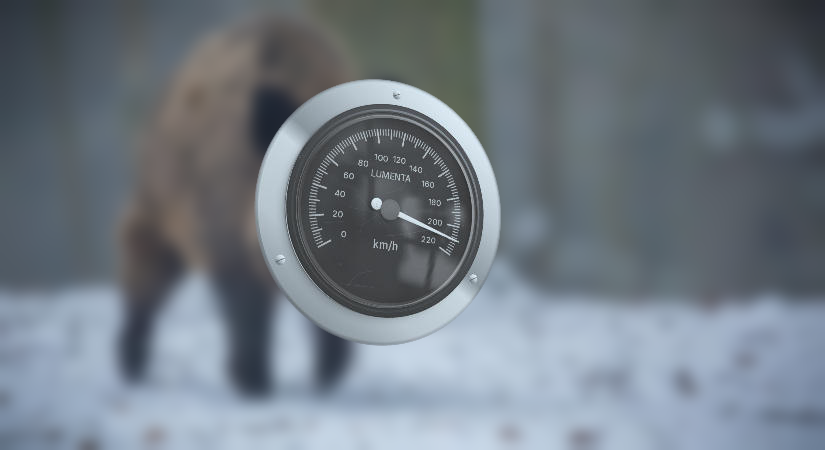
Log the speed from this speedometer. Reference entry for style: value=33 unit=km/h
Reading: value=210 unit=km/h
